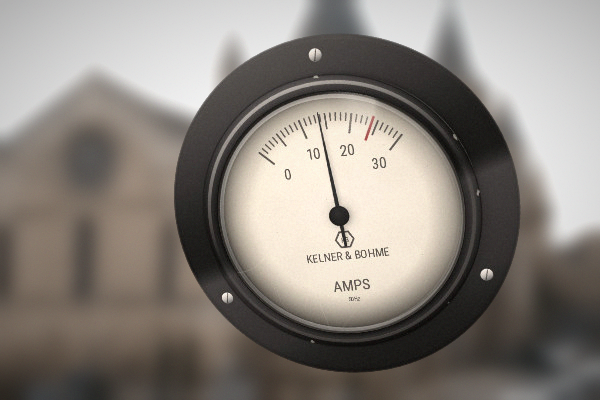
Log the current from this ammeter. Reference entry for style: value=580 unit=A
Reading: value=14 unit=A
